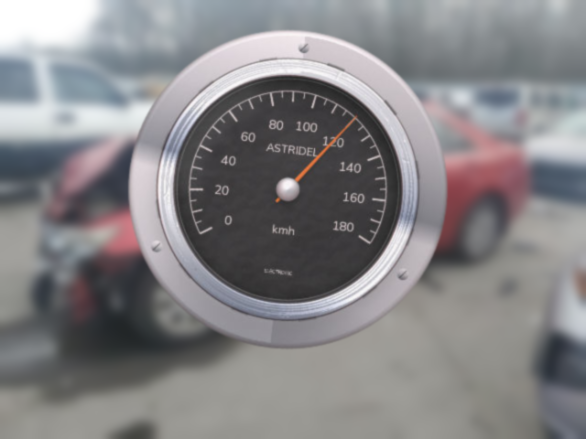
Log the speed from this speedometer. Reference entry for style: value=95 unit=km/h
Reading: value=120 unit=km/h
